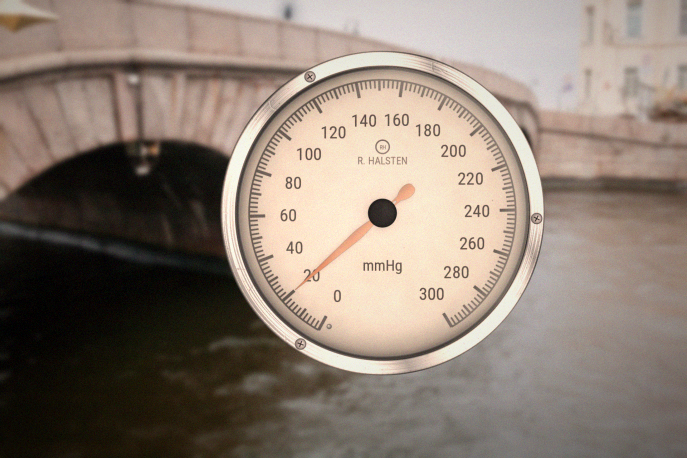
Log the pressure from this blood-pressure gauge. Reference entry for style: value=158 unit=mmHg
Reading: value=20 unit=mmHg
